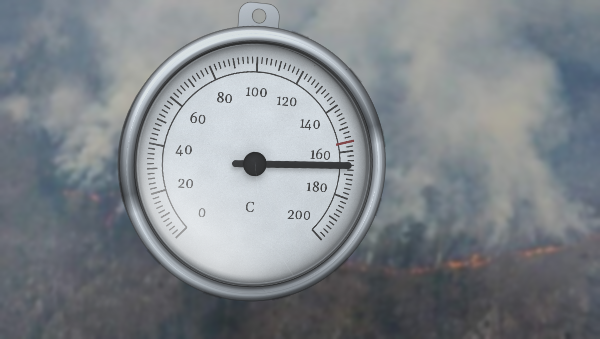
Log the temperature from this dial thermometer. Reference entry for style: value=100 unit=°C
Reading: value=166 unit=°C
